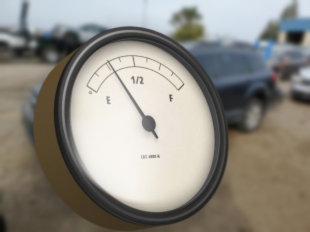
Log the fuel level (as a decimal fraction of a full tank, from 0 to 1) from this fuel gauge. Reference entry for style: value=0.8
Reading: value=0.25
